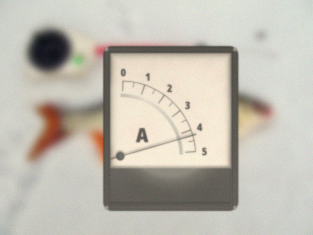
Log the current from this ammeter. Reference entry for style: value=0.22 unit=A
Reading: value=4.25 unit=A
